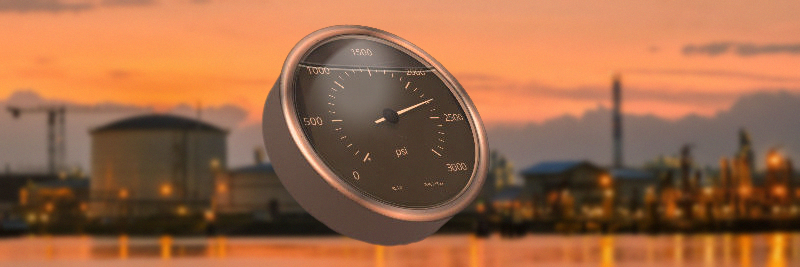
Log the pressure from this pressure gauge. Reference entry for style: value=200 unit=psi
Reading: value=2300 unit=psi
